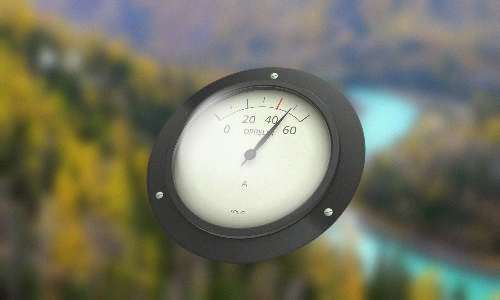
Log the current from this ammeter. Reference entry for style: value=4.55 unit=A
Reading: value=50 unit=A
